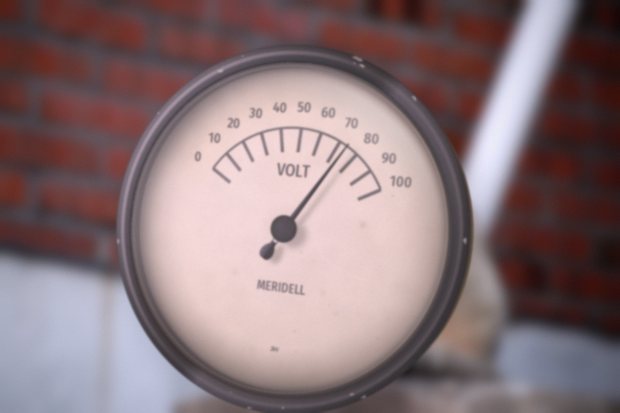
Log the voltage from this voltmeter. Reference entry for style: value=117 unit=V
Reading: value=75 unit=V
